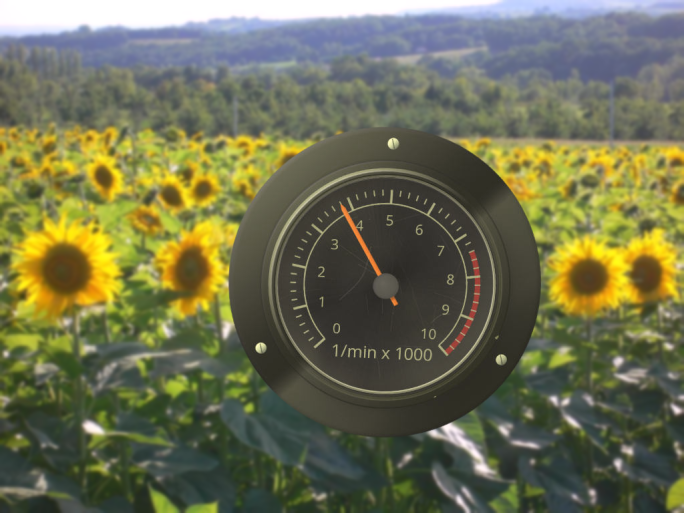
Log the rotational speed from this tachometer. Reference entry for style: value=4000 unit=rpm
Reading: value=3800 unit=rpm
